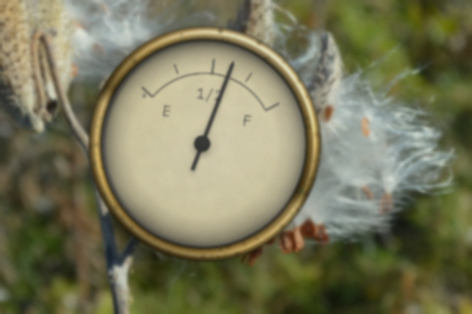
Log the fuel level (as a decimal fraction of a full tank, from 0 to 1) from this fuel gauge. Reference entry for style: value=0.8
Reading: value=0.625
